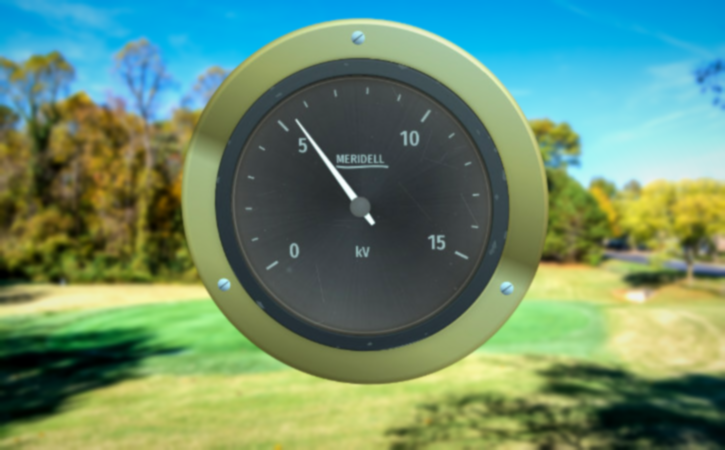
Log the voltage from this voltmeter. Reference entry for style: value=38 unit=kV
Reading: value=5.5 unit=kV
